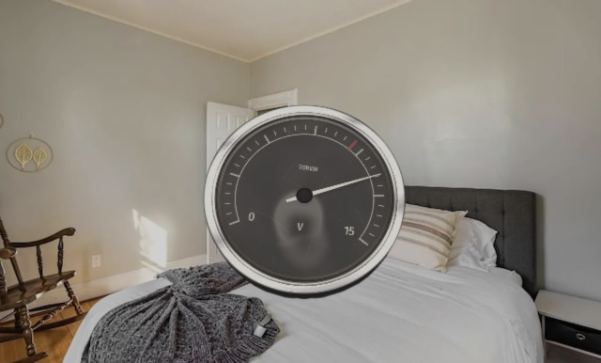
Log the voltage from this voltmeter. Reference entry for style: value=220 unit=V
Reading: value=11.5 unit=V
